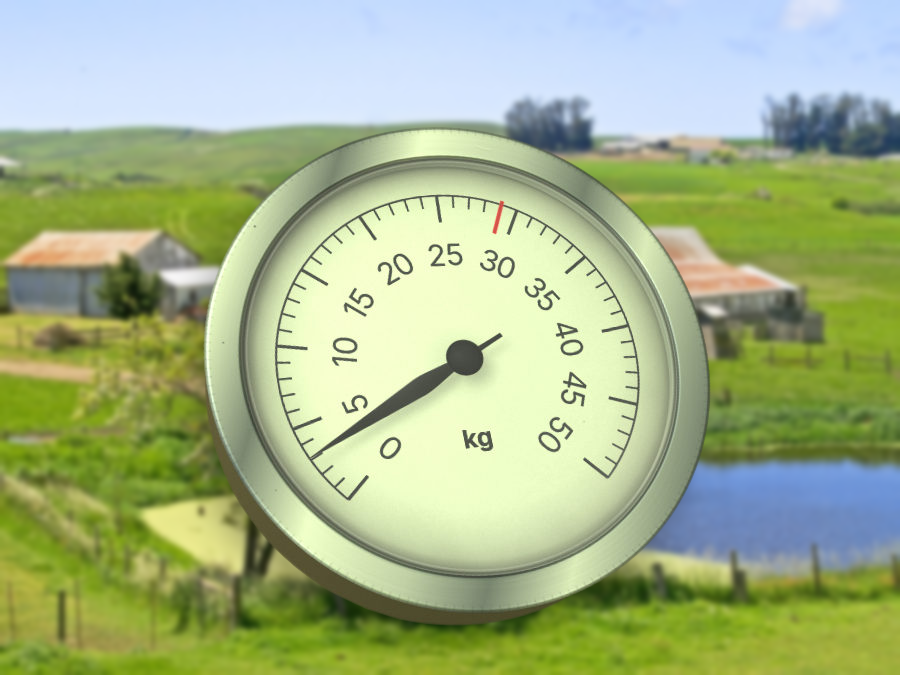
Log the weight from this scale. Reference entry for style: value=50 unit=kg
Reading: value=3 unit=kg
